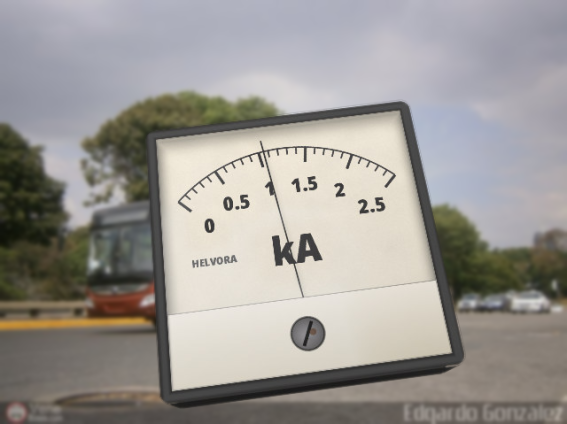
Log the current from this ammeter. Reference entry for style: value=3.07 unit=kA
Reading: value=1.05 unit=kA
